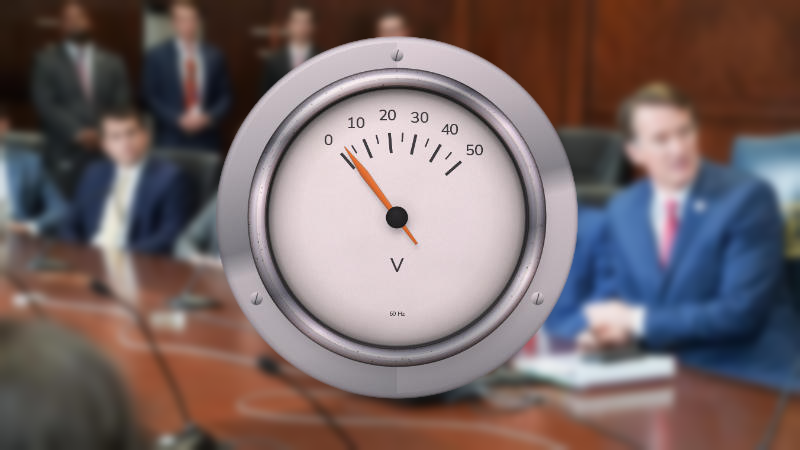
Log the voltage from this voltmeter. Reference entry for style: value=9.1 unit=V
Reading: value=2.5 unit=V
